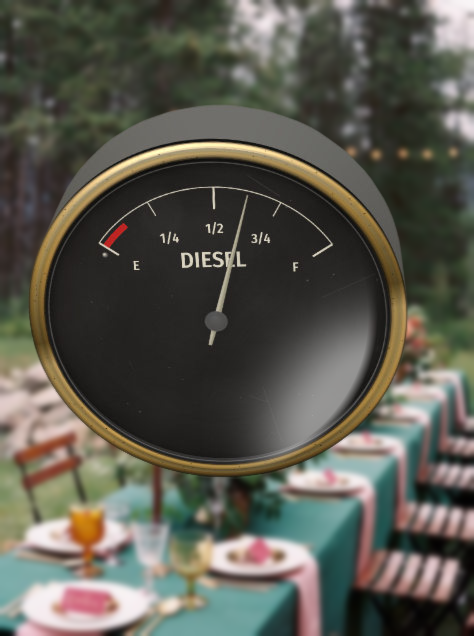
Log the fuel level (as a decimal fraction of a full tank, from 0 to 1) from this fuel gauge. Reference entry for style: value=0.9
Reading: value=0.625
